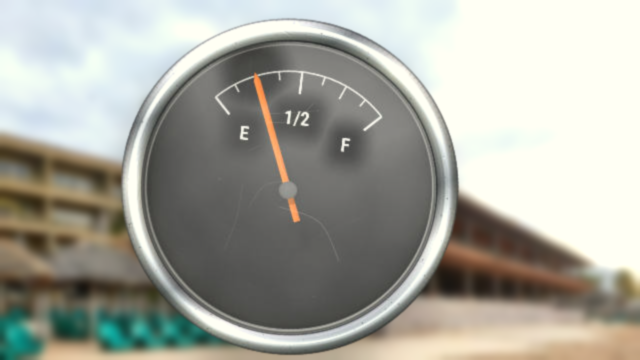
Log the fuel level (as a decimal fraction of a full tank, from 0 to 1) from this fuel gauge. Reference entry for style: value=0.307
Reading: value=0.25
